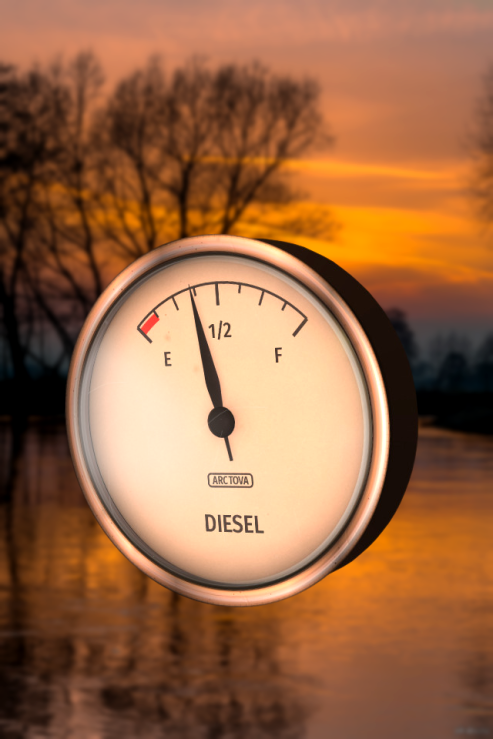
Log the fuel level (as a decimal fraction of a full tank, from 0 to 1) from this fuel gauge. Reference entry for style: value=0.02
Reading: value=0.375
